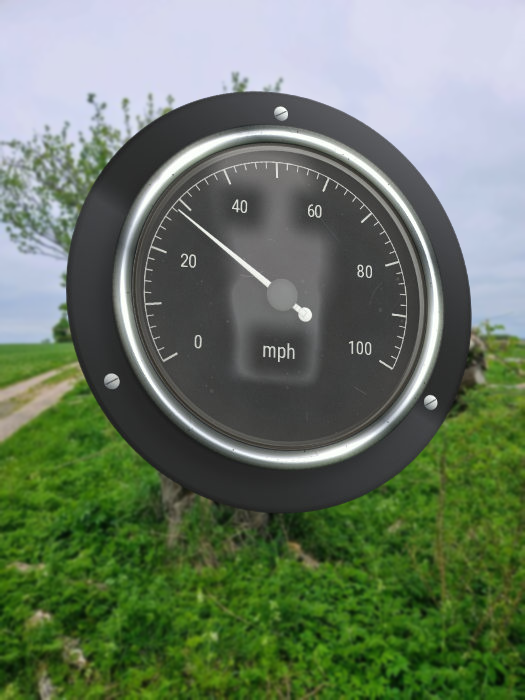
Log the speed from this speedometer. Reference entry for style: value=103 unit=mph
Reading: value=28 unit=mph
